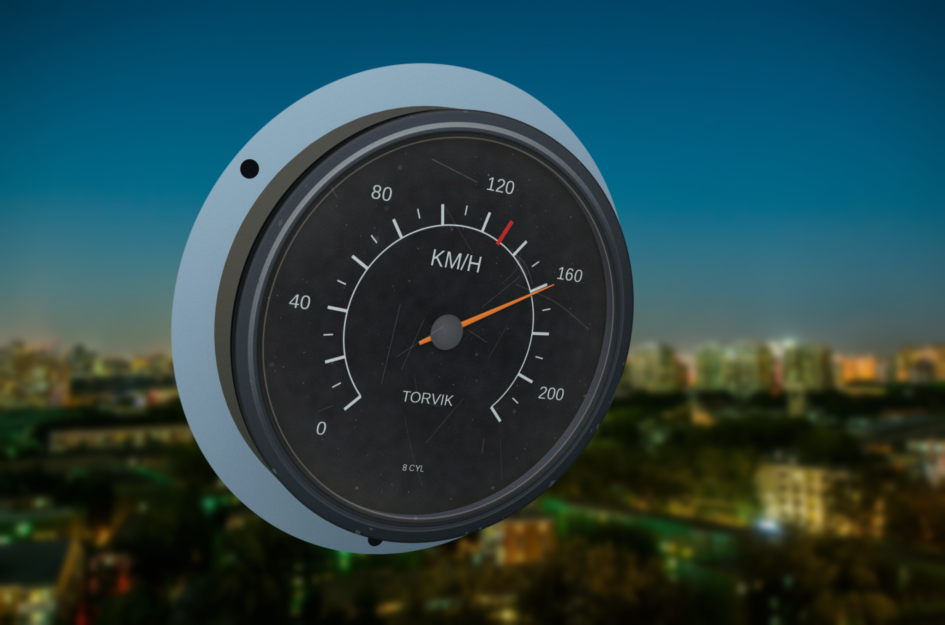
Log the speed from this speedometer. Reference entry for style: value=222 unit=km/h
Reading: value=160 unit=km/h
